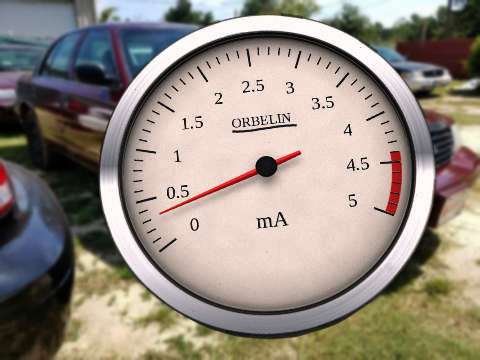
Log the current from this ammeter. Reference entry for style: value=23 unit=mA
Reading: value=0.3 unit=mA
